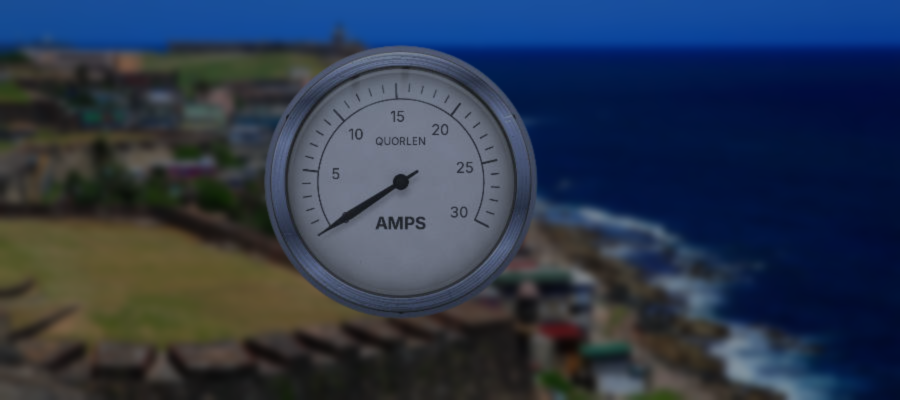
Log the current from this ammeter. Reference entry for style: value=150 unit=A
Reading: value=0 unit=A
